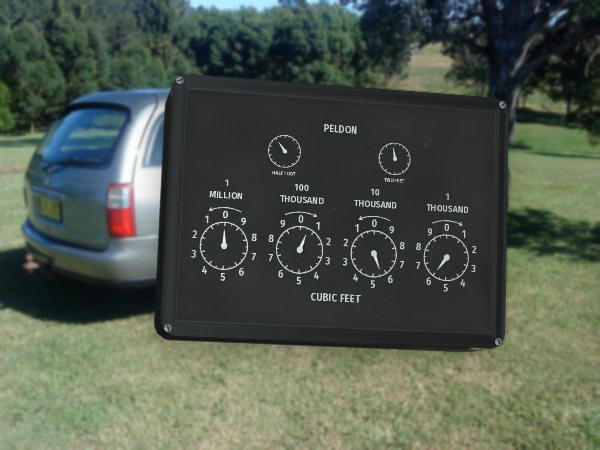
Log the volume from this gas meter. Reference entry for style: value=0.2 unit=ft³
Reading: value=5600 unit=ft³
